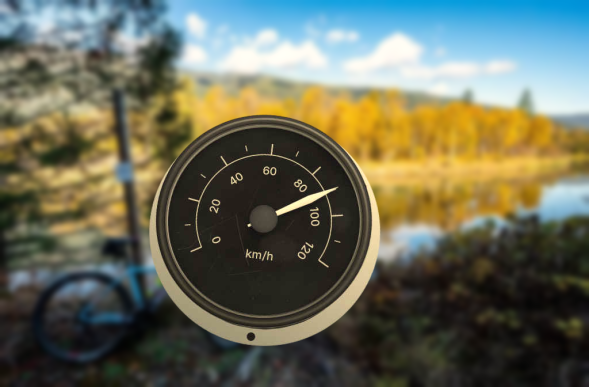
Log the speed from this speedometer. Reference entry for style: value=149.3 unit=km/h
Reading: value=90 unit=km/h
